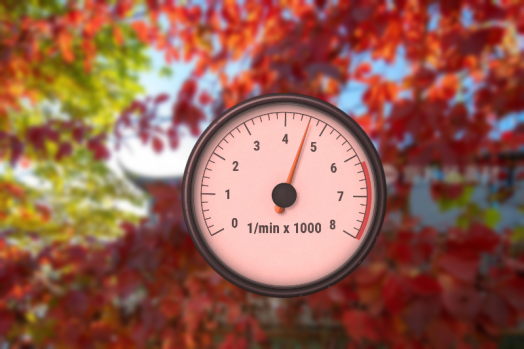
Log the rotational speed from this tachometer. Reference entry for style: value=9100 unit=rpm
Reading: value=4600 unit=rpm
